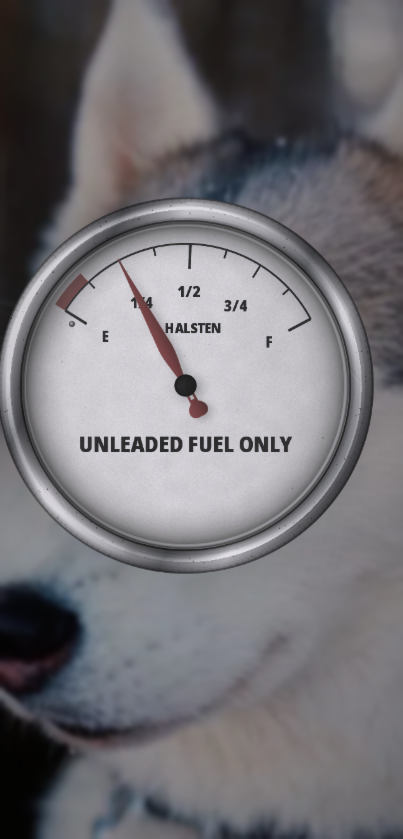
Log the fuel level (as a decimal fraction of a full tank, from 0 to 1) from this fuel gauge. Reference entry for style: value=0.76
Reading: value=0.25
